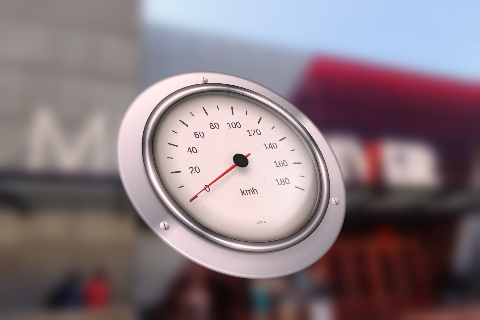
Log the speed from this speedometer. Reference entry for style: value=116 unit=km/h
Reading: value=0 unit=km/h
